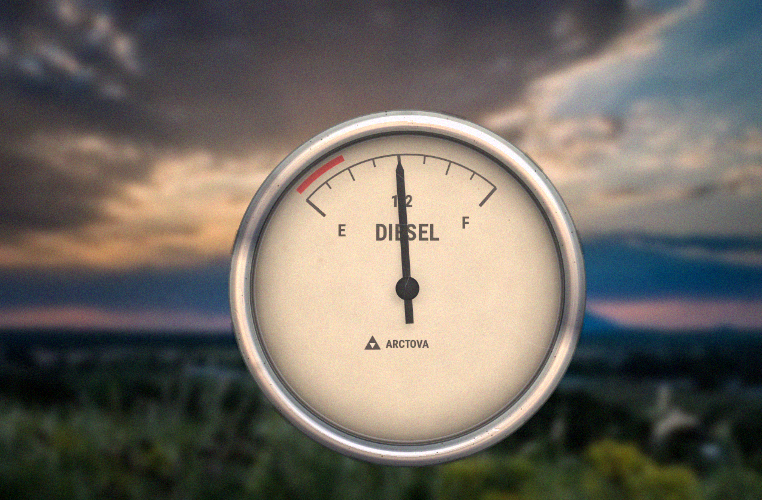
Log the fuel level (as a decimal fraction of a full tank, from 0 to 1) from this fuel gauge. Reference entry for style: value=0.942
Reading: value=0.5
